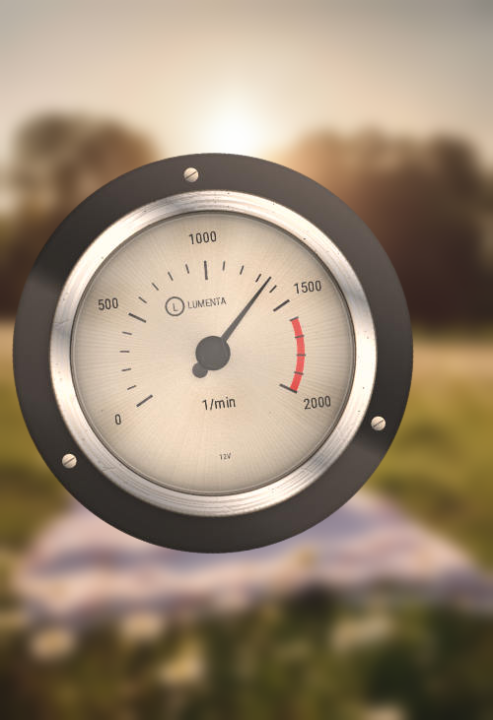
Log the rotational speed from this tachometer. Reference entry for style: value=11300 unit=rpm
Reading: value=1350 unit=rpm
